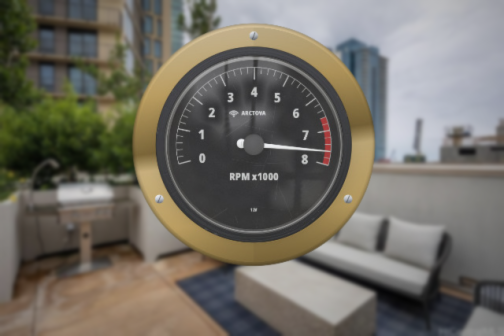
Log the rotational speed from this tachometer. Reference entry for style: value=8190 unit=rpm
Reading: value=7600 unit=rpm
